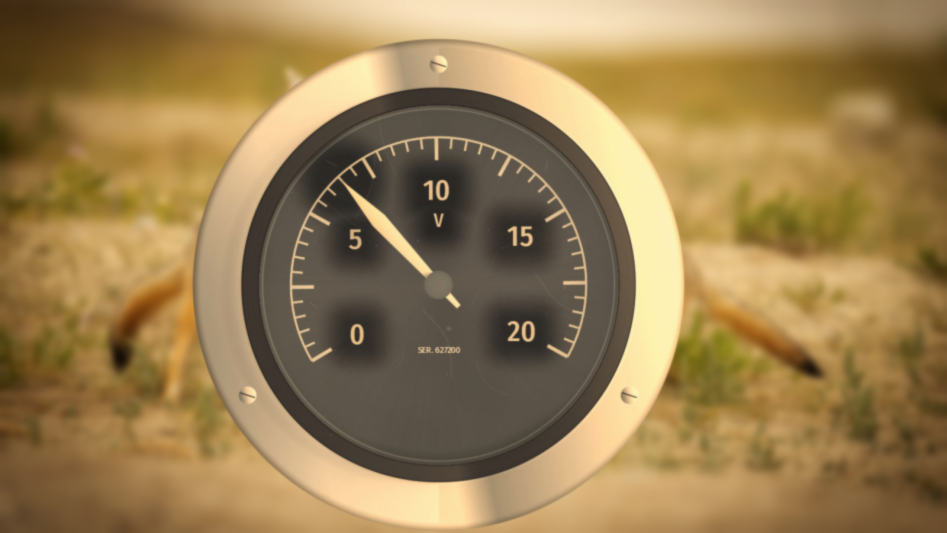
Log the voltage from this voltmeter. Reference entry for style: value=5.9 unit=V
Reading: value=6.5 unit=V
